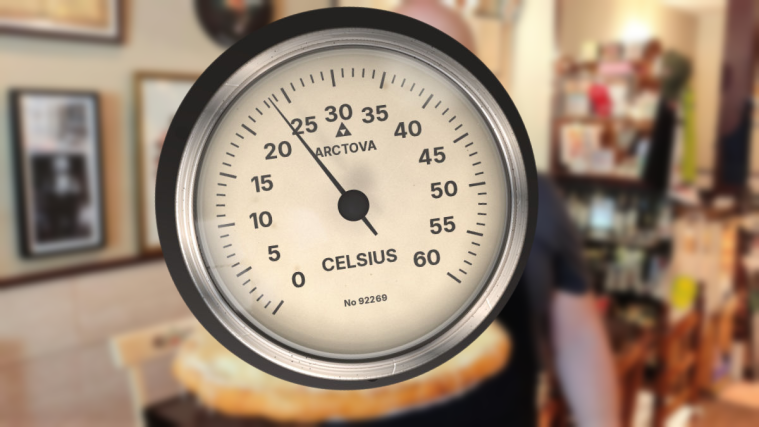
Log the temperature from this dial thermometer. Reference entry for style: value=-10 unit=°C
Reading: value=23.5 unit=°C
